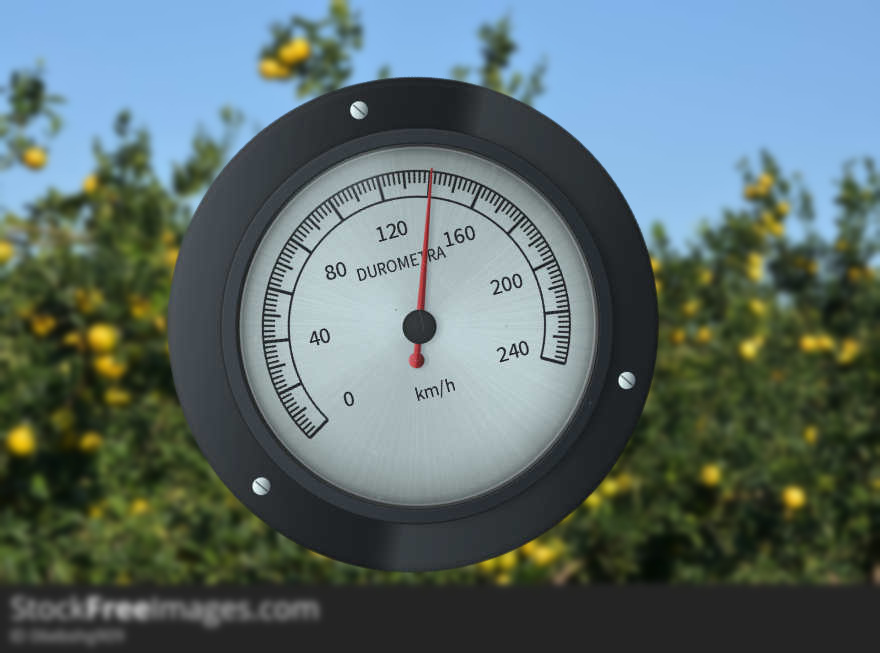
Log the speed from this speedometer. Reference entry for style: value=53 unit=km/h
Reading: value=140 unit=km/h
